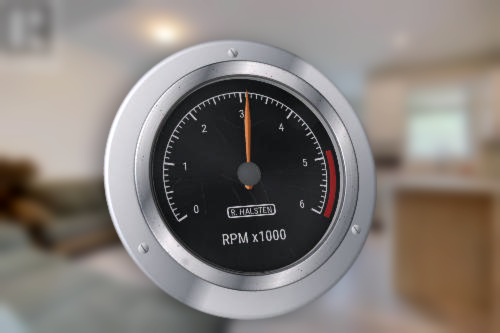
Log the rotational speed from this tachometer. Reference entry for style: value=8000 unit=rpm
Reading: value=3100 unit=rpm
